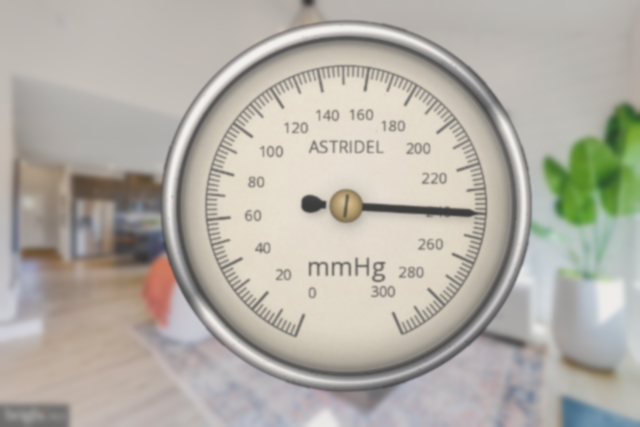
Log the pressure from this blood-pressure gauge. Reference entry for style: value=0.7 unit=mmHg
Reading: value=240 unit=mmHg
